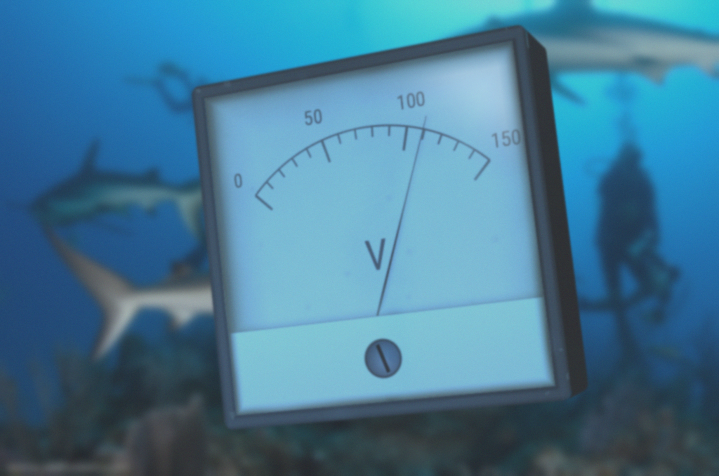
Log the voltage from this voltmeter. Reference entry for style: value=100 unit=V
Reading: value=110 unit=V
